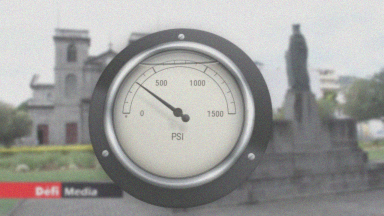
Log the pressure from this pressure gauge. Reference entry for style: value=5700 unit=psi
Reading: value=300 unit=psi
